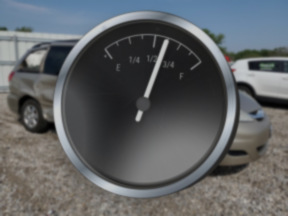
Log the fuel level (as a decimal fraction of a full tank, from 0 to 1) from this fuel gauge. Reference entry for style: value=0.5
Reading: value=0.625
